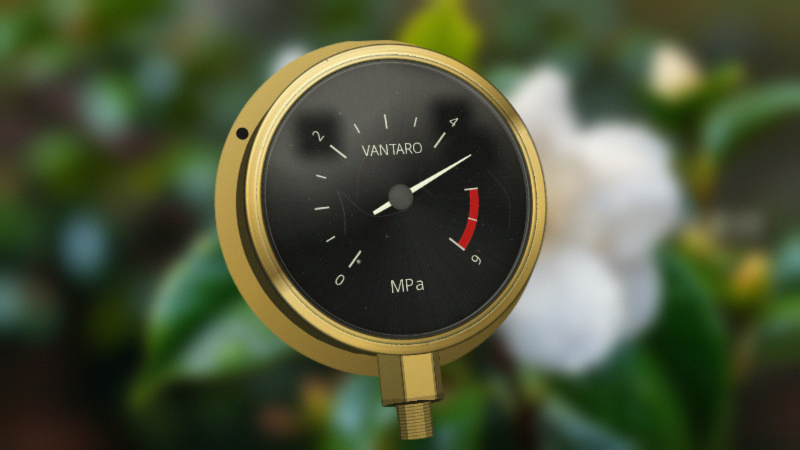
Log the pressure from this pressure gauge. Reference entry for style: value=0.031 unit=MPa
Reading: value=4.5 unit=MPa
